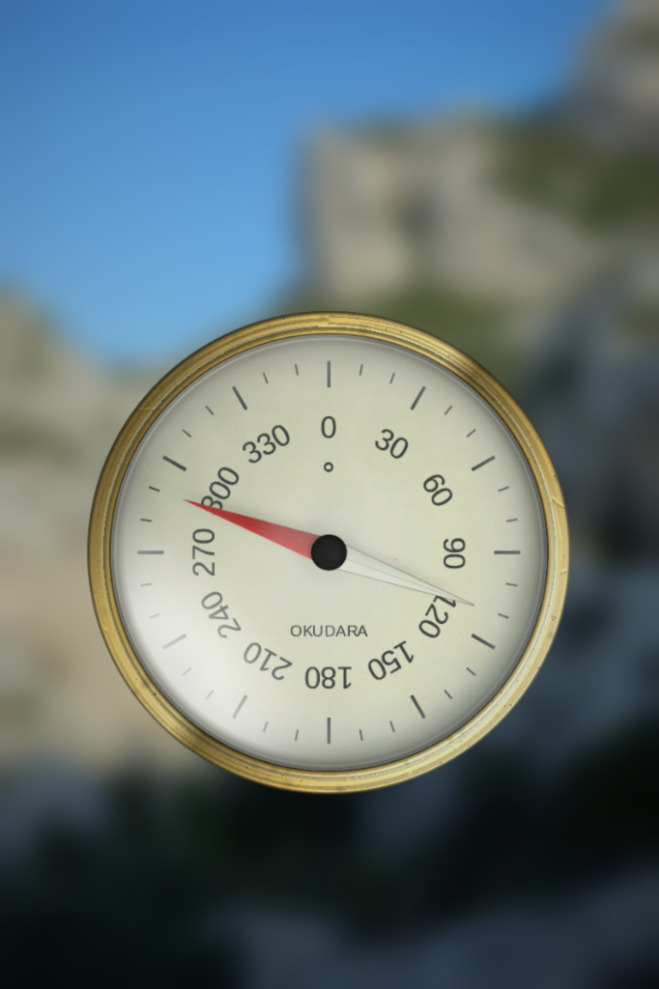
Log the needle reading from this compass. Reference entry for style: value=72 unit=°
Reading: value=290 unit=°
